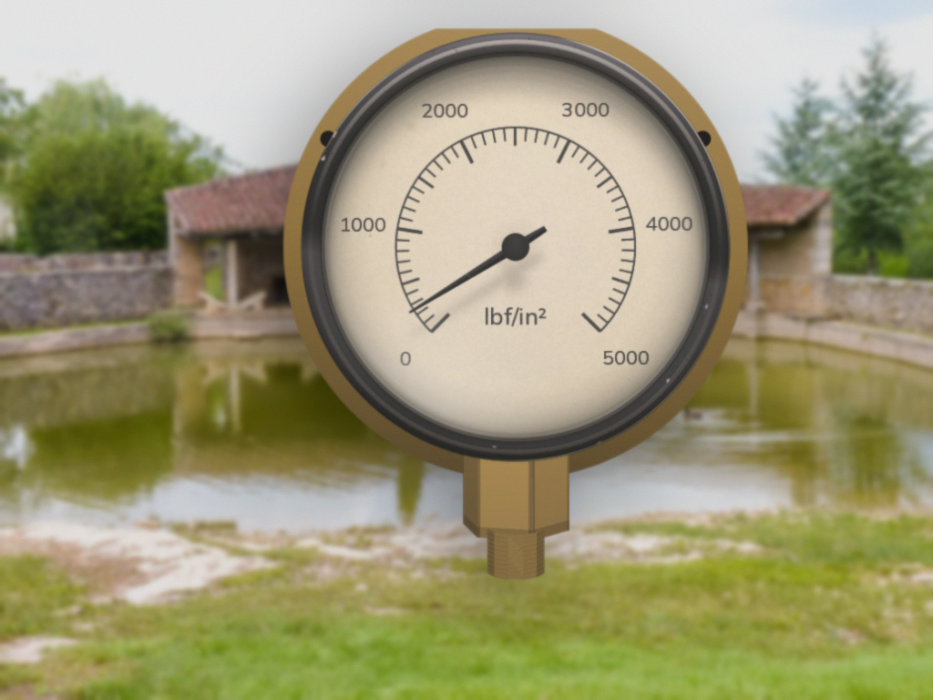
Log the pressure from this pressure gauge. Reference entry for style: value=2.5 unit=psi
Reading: value=250 unit=psi
